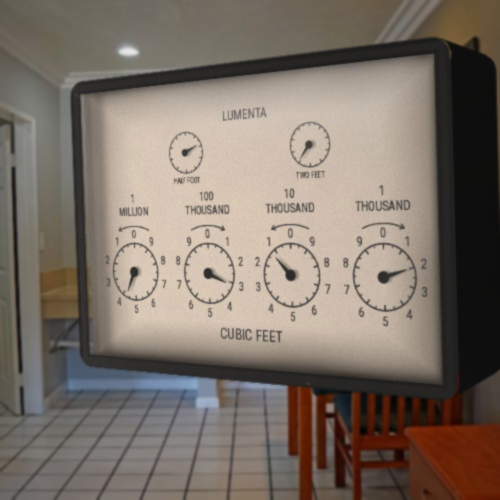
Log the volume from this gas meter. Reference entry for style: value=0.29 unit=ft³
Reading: value=431200 unit=ft³
